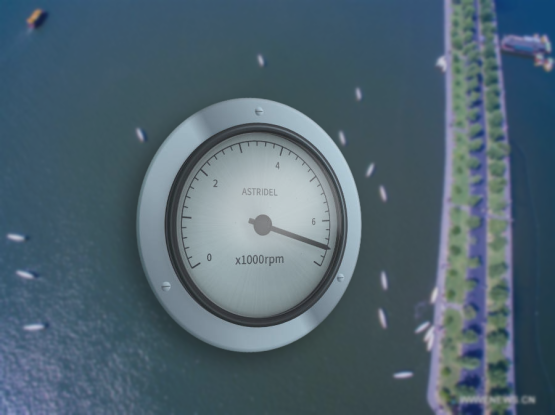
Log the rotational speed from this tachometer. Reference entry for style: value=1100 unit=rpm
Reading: value=6600 unit=rpm
